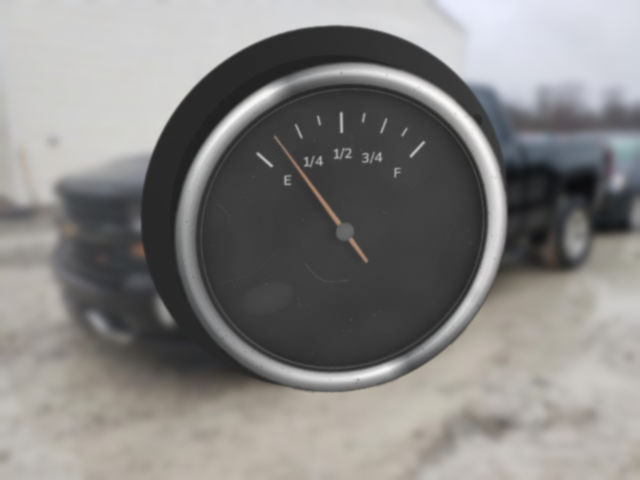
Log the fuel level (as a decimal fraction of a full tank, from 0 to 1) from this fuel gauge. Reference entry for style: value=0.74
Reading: value=0.125
